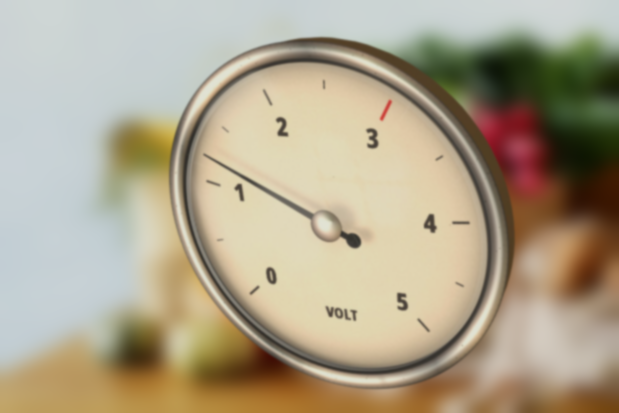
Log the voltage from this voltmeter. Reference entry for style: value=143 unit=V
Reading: value=1.25 unit=V
